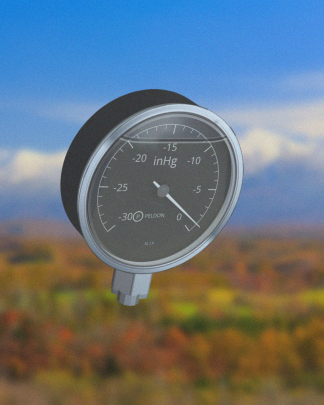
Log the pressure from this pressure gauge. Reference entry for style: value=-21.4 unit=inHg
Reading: value=-1 unit=inHg
